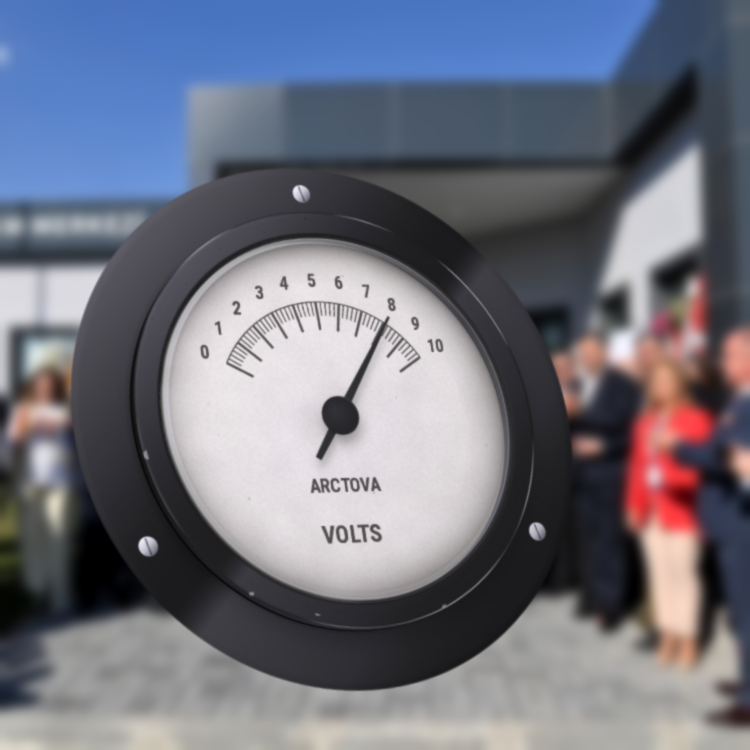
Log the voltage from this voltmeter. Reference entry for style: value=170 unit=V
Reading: value=8 unit=V
